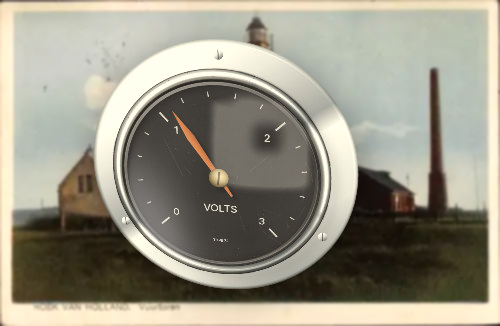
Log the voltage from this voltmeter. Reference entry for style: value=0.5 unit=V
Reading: value=1.1 unit=V
